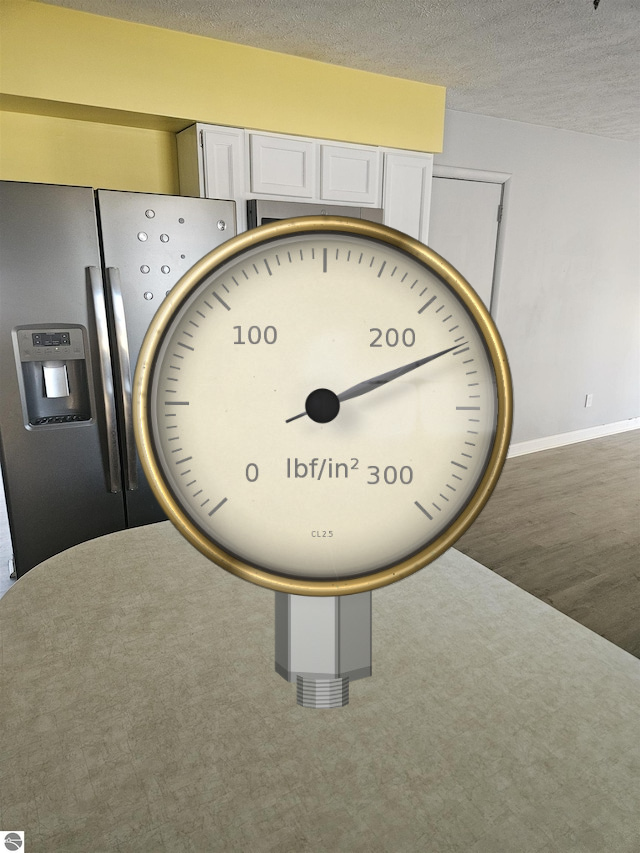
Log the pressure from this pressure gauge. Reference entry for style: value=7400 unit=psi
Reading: value=222.5 unit=psi
